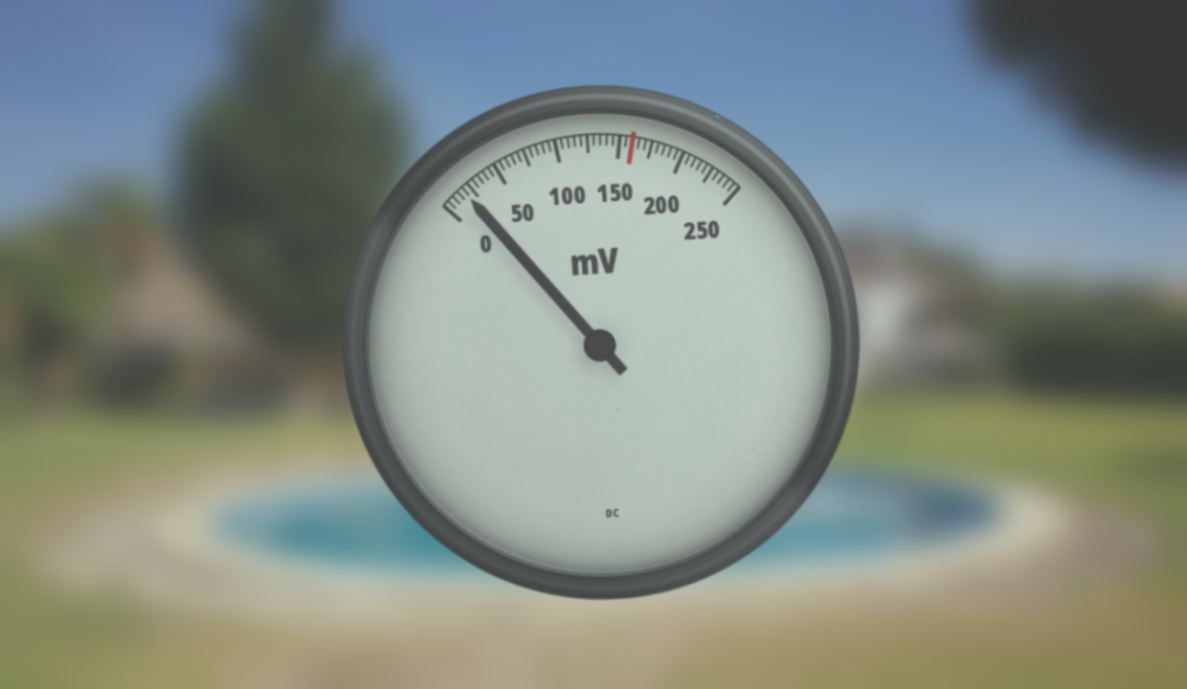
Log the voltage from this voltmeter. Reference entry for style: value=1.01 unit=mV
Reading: value=20 unit=mV
